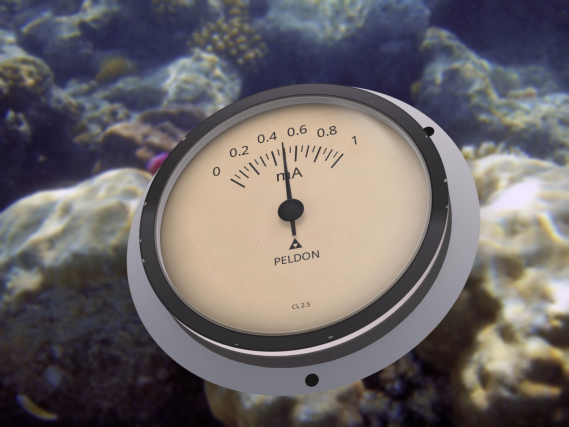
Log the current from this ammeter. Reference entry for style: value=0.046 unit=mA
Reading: value=0.5 unit=mA
